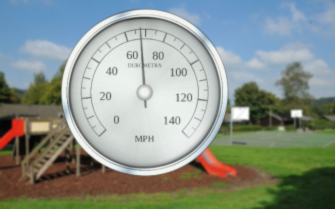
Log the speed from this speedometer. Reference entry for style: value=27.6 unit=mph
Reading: value=67.5 unit=mph
